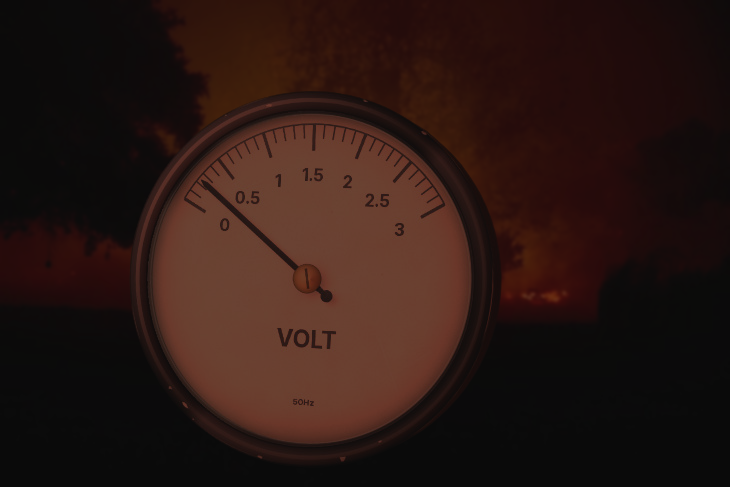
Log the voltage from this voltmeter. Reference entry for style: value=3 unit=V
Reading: value=0.25 unit=V
